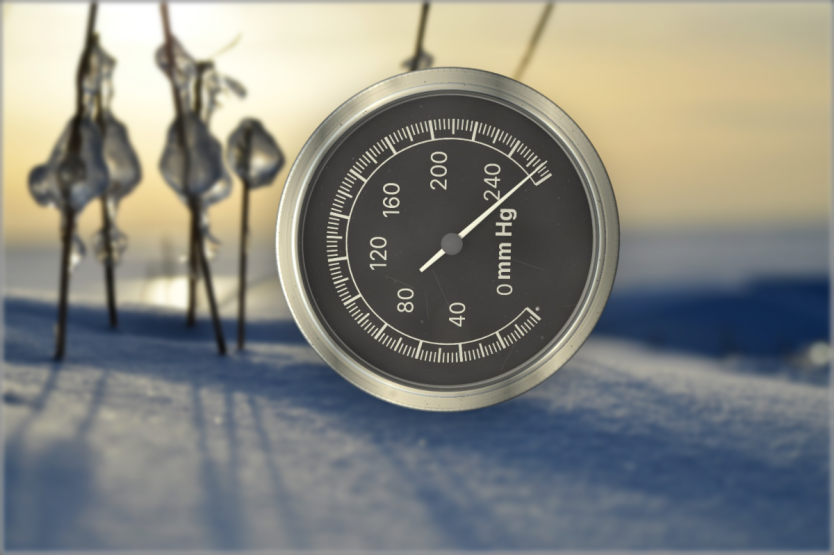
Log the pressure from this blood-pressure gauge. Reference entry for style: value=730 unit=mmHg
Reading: value=254 unit=mmHg
